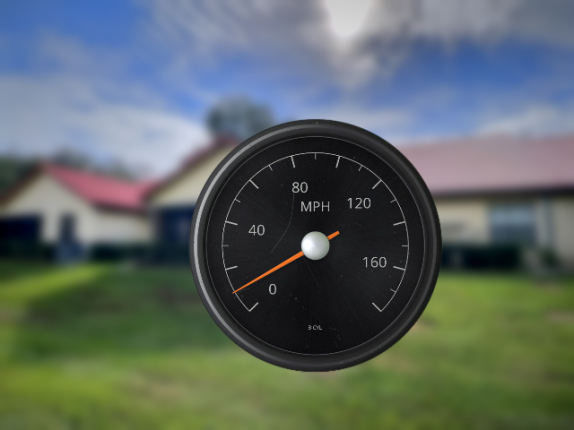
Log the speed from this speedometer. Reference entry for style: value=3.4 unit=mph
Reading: value=10 unit=mph
